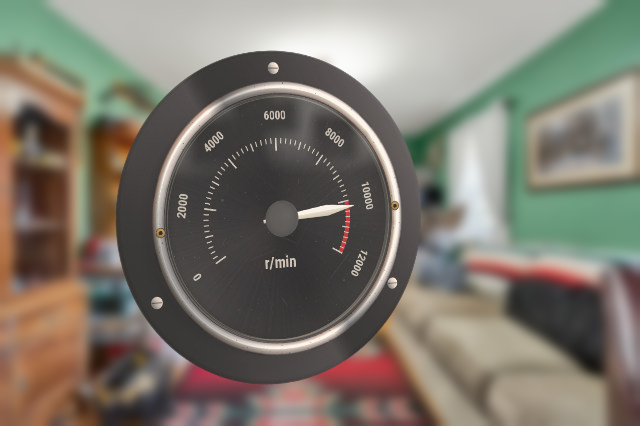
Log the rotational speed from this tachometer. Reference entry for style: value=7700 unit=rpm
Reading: value=10200 unit=rpm
